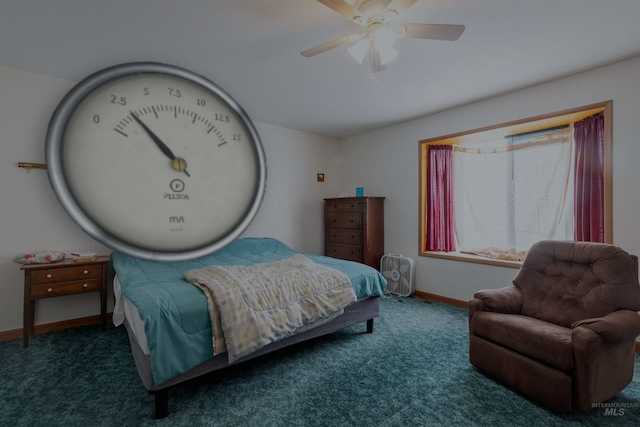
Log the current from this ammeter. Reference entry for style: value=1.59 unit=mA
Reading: value=2.5 unit=mA
